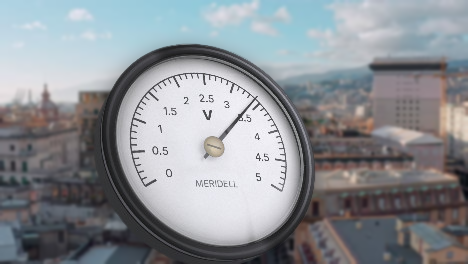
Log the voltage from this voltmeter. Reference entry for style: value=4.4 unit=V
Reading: value=3.4 unit=V
